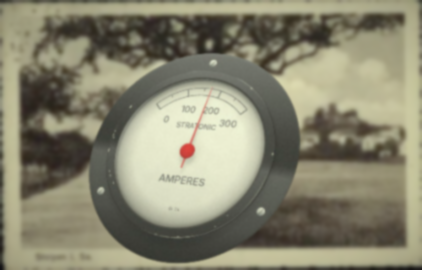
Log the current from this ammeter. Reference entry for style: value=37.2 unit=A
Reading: value=175 unit=A
